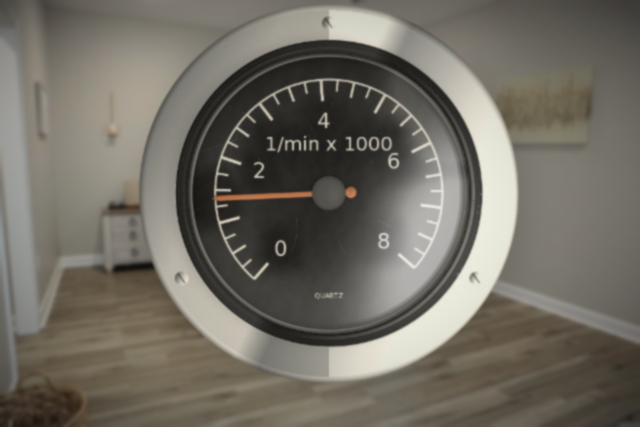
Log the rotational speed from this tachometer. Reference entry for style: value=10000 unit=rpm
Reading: value=1375 unit=rpm
